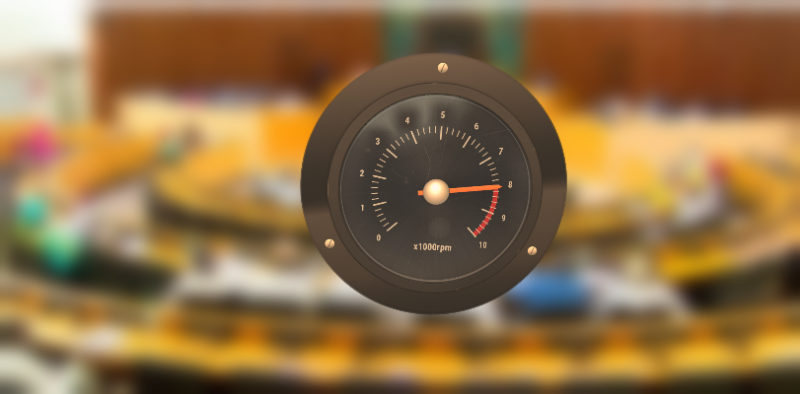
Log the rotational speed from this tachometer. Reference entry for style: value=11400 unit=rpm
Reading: value=8000 unit=rpm
